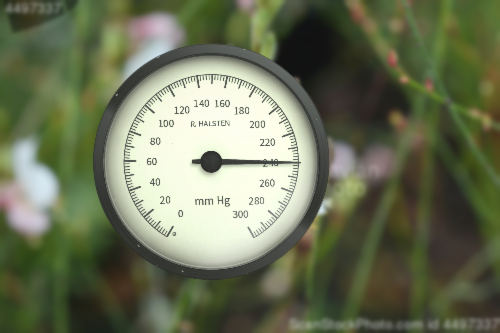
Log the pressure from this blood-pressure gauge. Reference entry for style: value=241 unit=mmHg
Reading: value=240 unit=mmHg
